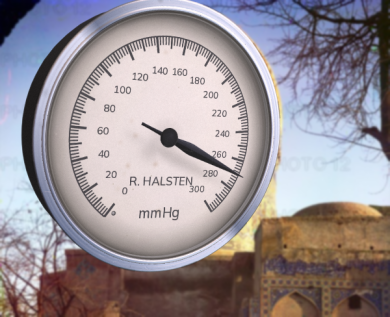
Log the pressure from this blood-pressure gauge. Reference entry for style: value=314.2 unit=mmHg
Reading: value=270 unit=mmHg
